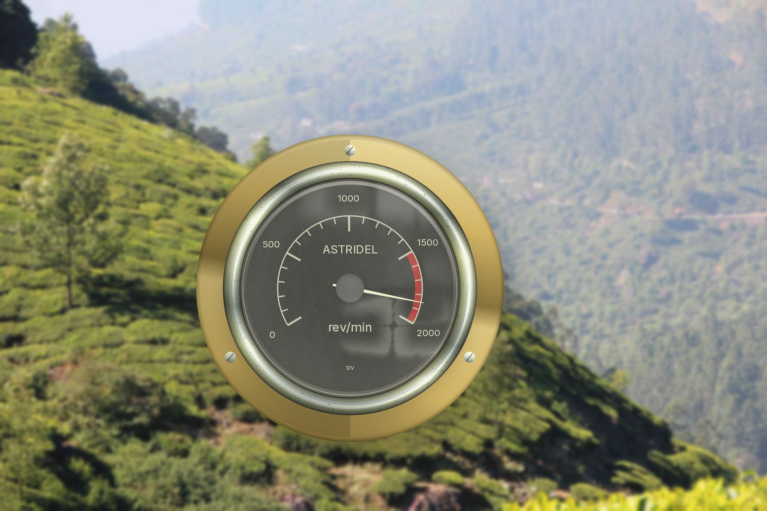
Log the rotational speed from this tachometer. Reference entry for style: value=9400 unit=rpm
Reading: value=1850 unit=rpm
